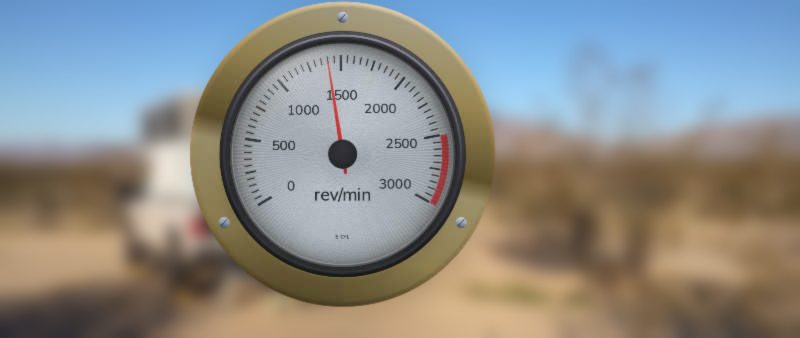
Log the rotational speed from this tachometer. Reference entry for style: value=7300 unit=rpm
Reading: value=1400 unit=rpm
